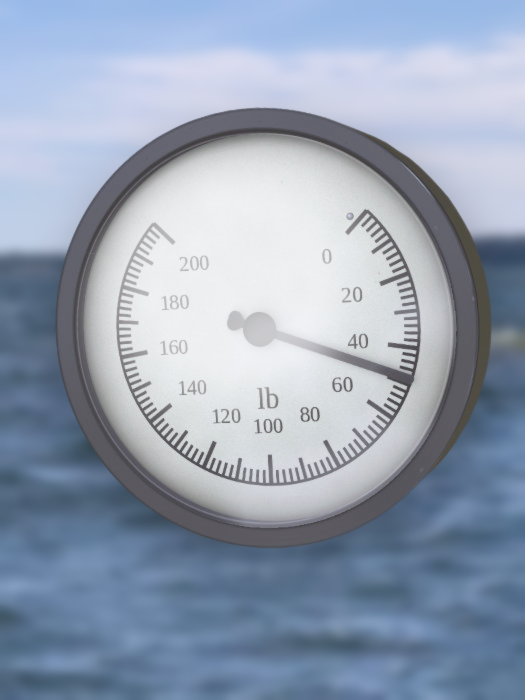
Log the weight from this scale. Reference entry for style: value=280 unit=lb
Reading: value=48 unit=lb
